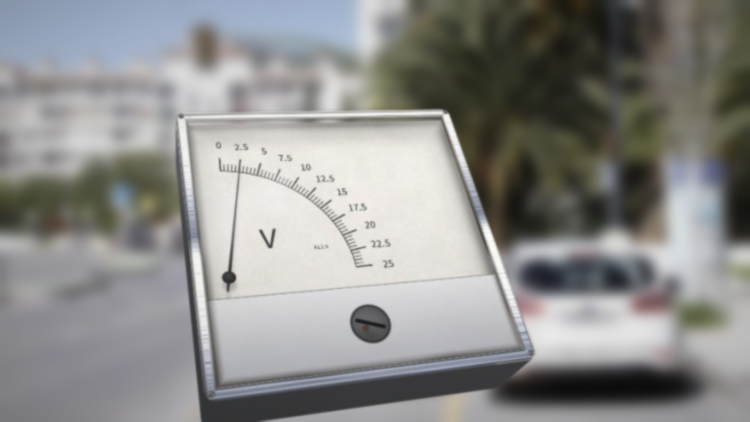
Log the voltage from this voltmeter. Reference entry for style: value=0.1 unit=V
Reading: value=2.5 unit=V
